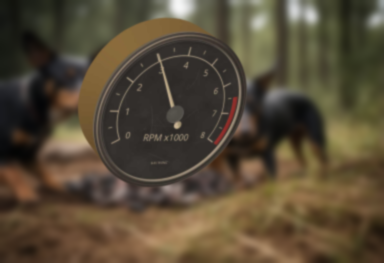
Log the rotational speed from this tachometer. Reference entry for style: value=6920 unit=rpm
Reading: value=3000 unit=rpm
